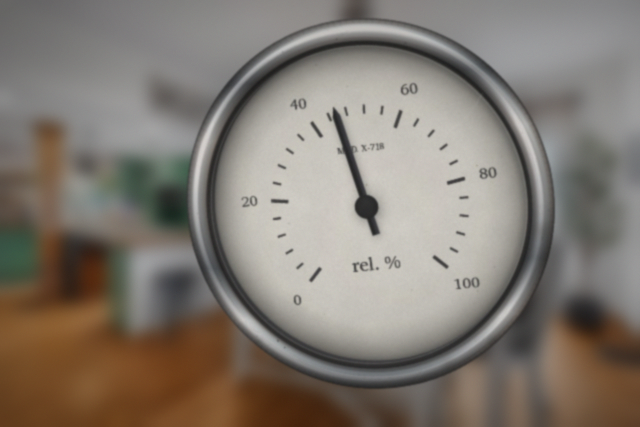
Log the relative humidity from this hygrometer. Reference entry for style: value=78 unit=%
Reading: value=46 unit=%
